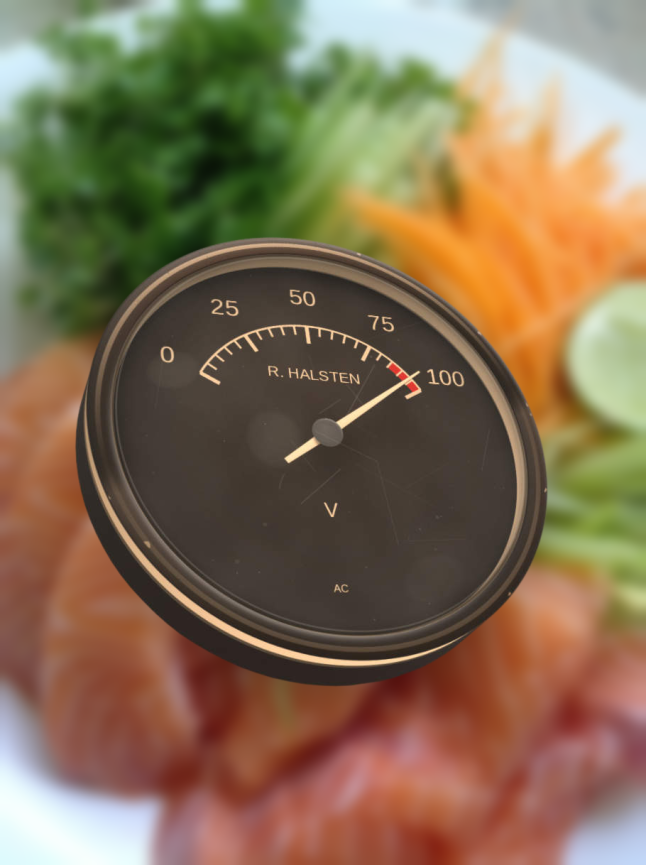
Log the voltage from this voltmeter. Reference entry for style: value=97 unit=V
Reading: value=95 unit=V
